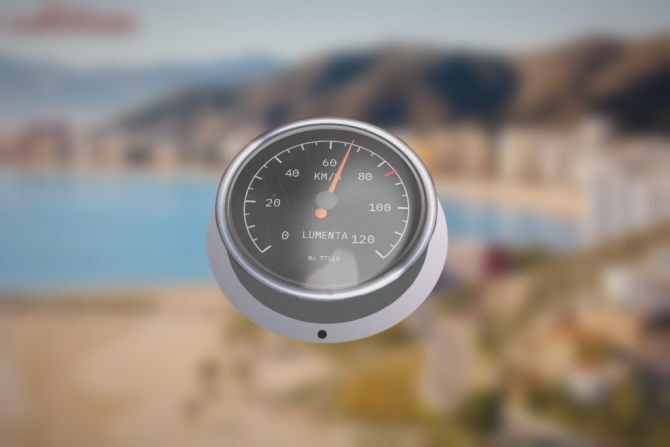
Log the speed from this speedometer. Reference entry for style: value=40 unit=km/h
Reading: value=67.5 unit=km/h
